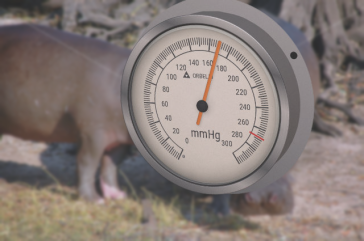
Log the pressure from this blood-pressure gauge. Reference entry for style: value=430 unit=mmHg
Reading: value=170 unit=mmHg
